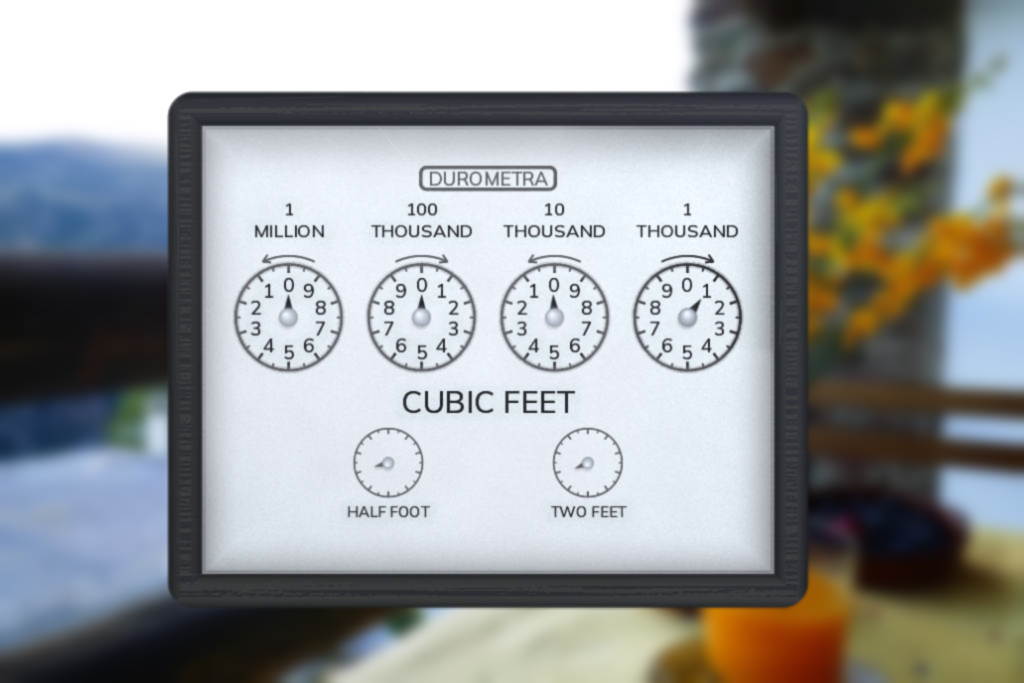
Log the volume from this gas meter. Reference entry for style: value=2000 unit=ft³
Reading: value=100 unit=ft³
